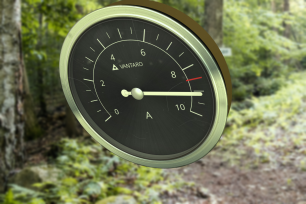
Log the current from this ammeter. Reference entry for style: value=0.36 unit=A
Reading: value=9 unit=A
